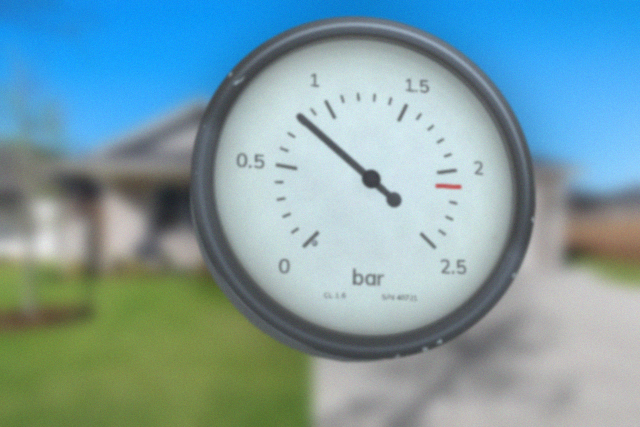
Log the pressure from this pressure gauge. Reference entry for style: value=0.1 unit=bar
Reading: value=0.8 unit=bar
